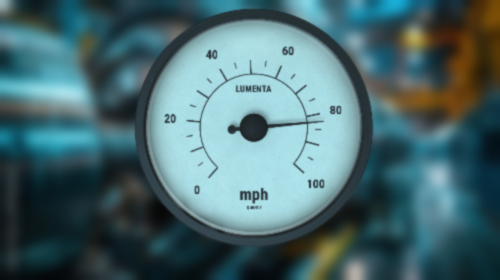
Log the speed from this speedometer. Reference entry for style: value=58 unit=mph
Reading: value=82.5 unit=mph
